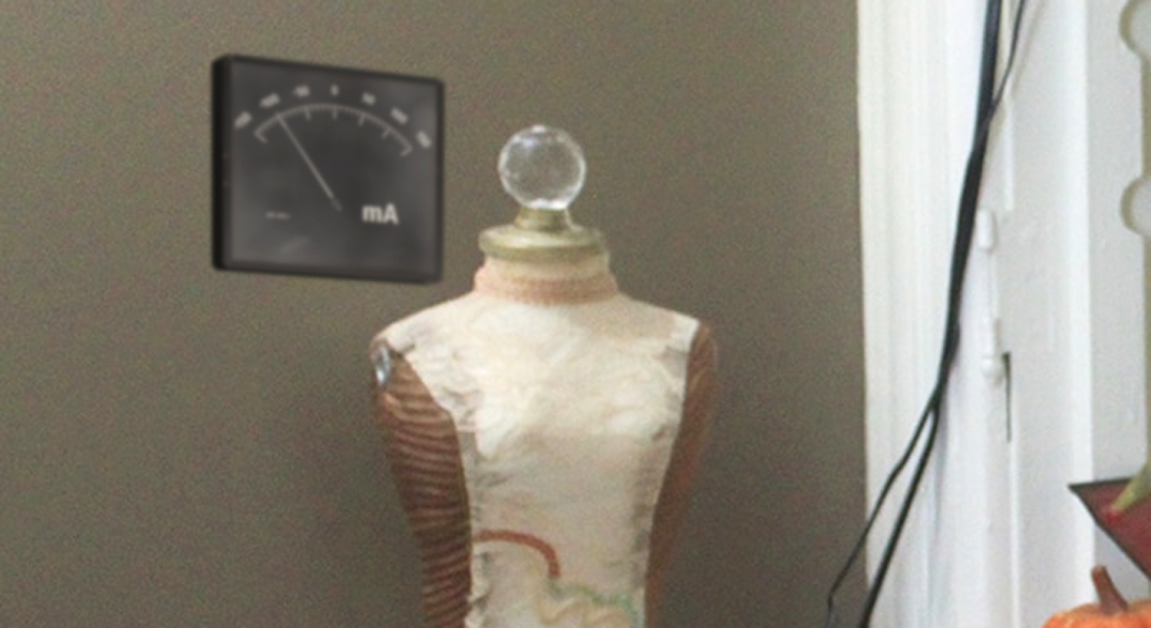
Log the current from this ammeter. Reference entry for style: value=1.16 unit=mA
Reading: value=-100 unit=mA
